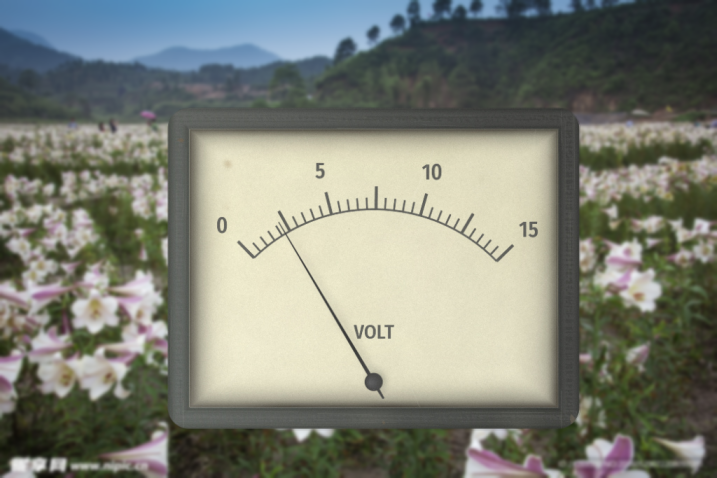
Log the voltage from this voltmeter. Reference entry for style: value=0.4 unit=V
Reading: value=2.25 unit=V
